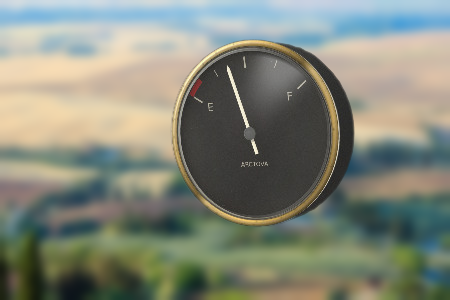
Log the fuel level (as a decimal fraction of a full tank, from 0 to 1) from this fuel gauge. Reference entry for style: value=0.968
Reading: value=0.375
